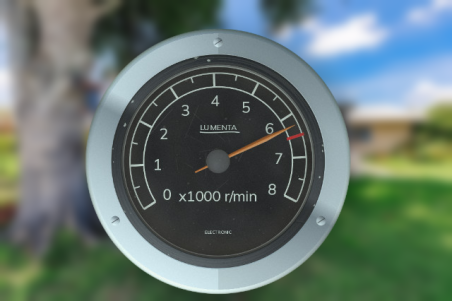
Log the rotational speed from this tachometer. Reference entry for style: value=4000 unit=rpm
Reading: value=6250 unit=rpm
